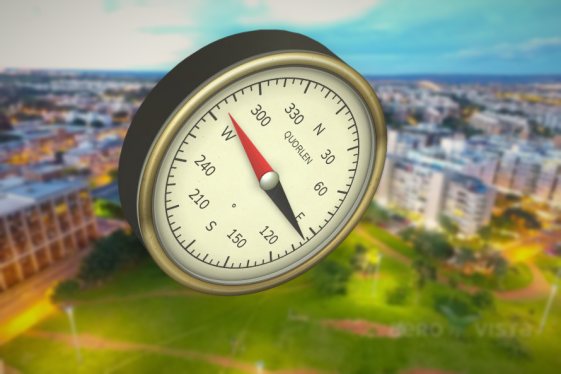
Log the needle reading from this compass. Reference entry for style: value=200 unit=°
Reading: value=277.5 unit=°
